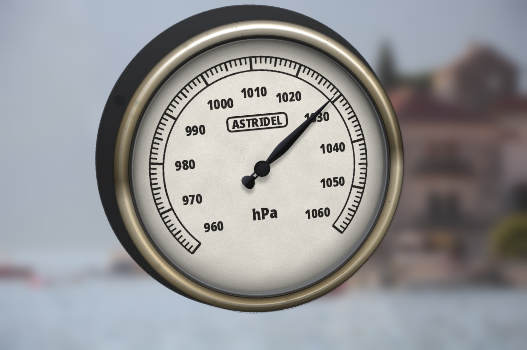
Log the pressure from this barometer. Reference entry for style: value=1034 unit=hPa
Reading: value=1029 unit=hPa
